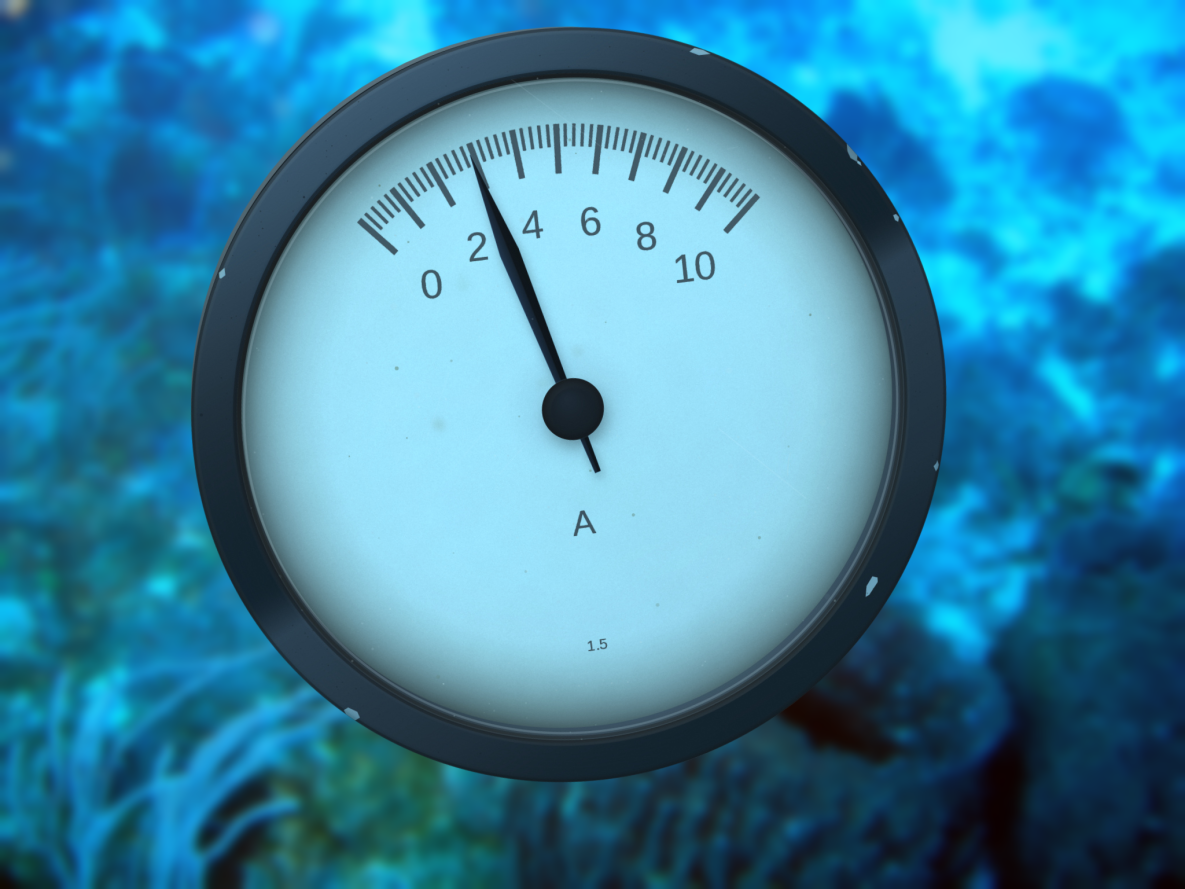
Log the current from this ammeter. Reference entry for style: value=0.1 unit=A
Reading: value=2.9 unit=A
